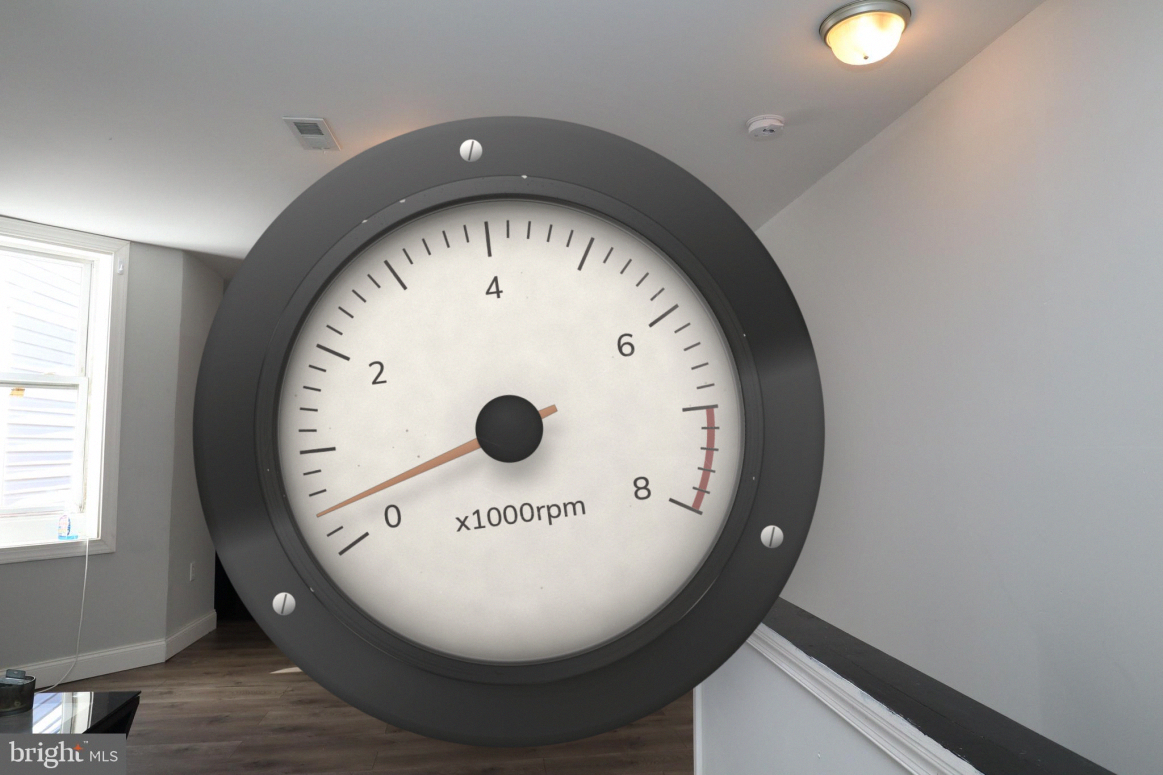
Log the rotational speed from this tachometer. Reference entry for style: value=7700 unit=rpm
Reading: value=400 unit=rpm
